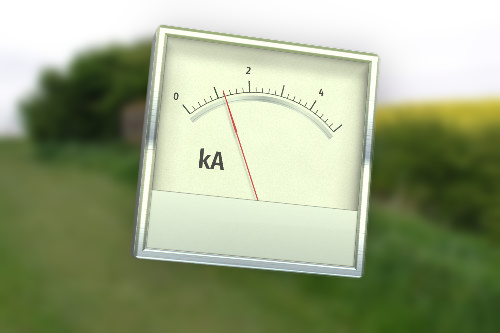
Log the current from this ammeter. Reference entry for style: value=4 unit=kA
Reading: value=1.2 unit=kA
